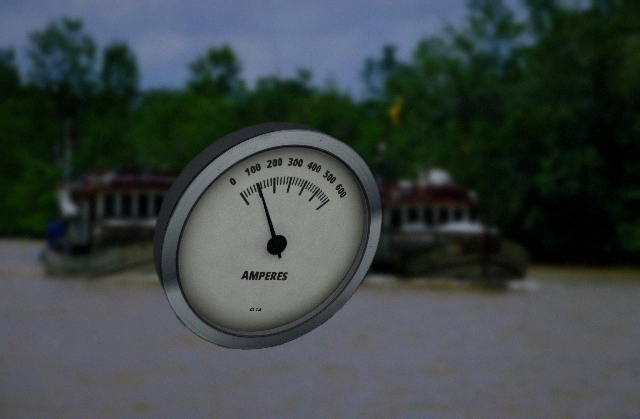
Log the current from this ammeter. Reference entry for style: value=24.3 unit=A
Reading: value=100 unit=A
